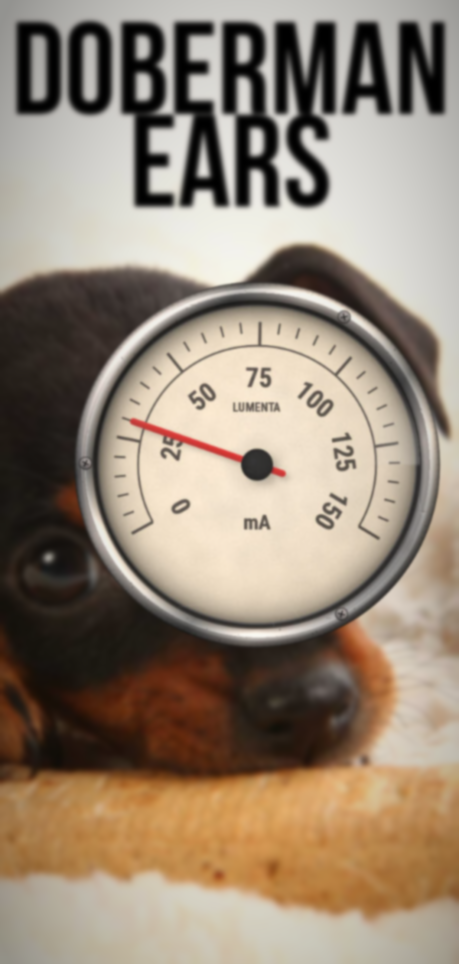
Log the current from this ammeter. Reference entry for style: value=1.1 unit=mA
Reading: value=30 unit=mA
